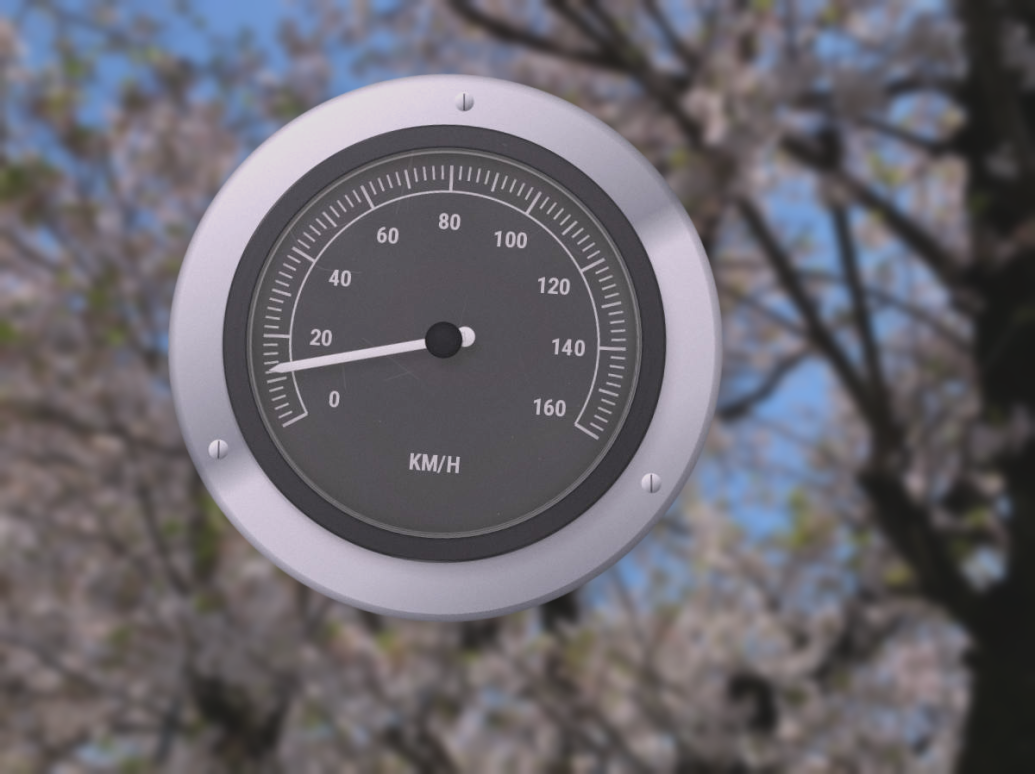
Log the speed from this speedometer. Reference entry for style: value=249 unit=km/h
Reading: value=12 unit=km/h
